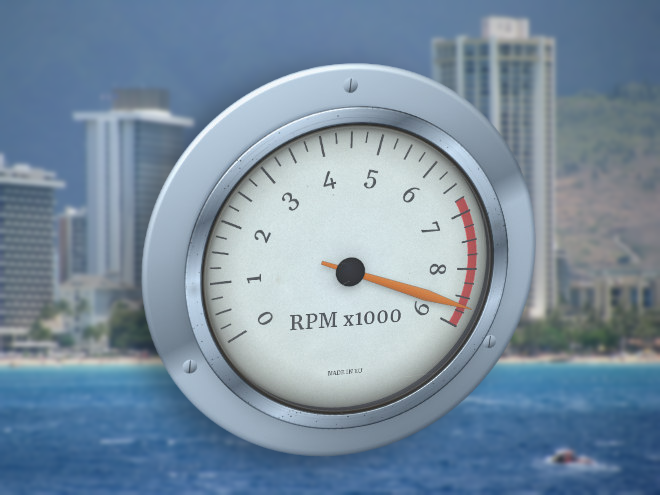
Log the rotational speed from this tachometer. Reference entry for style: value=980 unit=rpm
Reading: value=8625 unit=rpm
